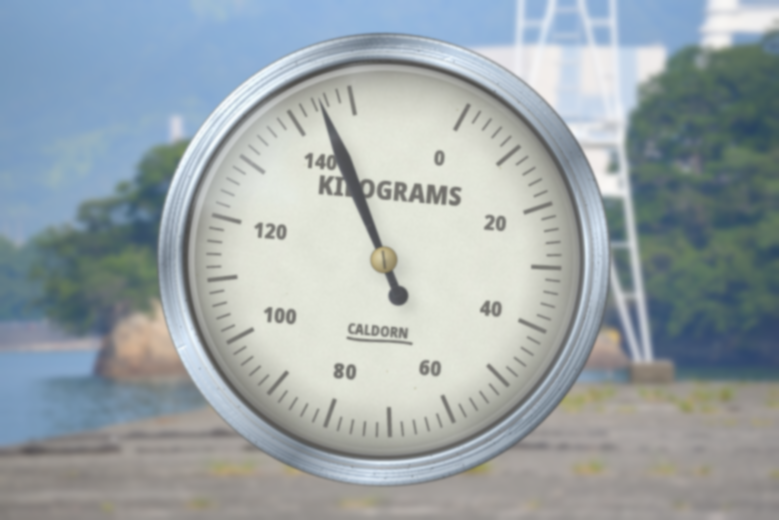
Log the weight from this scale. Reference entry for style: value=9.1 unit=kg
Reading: value=145 unit=kg
